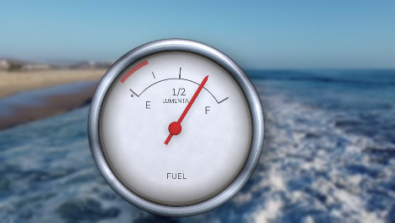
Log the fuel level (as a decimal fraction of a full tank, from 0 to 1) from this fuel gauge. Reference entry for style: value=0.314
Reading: value=0.75
